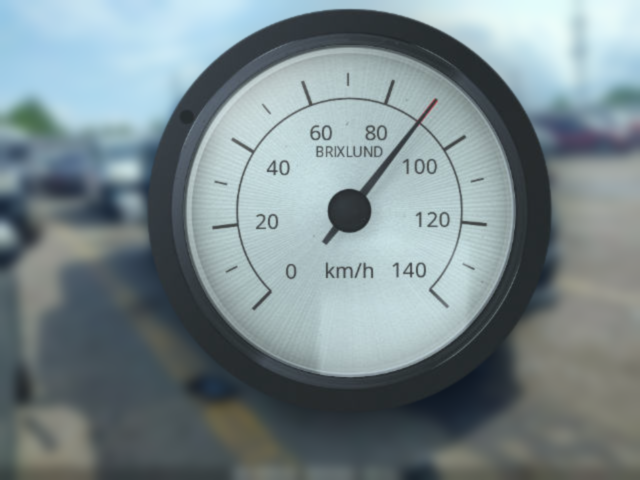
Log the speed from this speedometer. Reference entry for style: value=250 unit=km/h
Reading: value=90 unit=km/h
